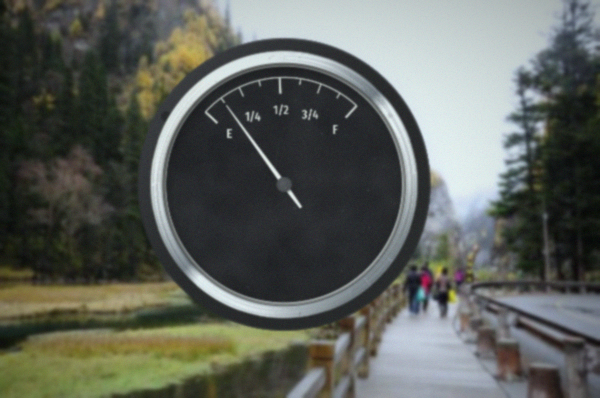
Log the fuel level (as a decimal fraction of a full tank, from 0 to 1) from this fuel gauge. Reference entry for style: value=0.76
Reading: value=0.125
